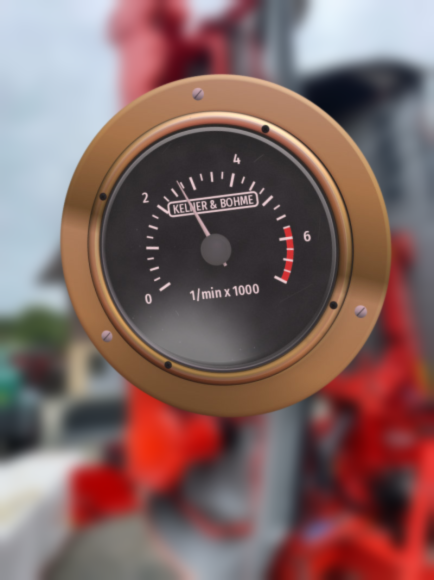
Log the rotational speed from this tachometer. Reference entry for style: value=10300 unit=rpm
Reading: value=2750 unit=rpm
